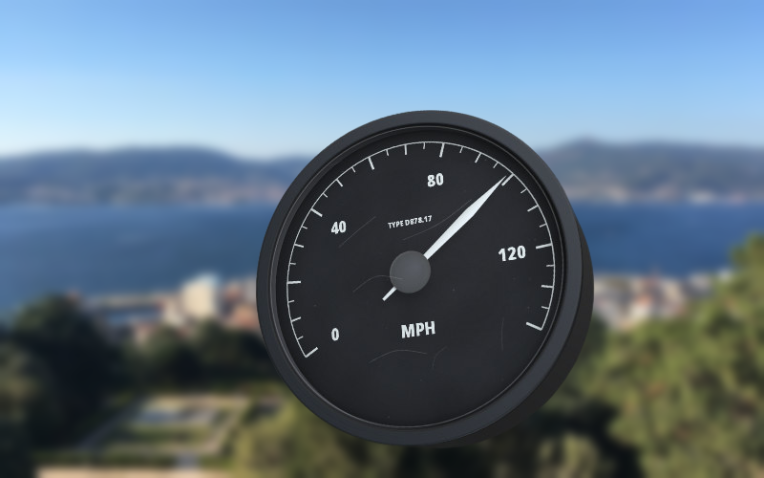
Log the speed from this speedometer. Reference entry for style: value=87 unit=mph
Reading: value=100 unit=mph
